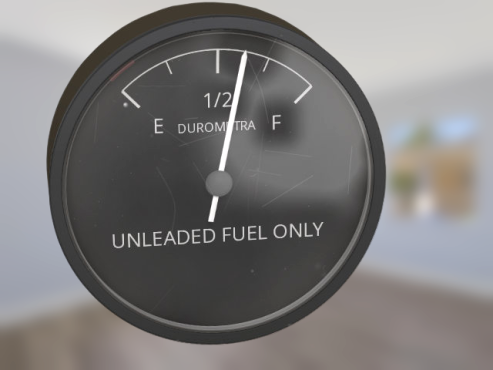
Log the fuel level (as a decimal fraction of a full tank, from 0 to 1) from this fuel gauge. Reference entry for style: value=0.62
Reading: value=0.625
